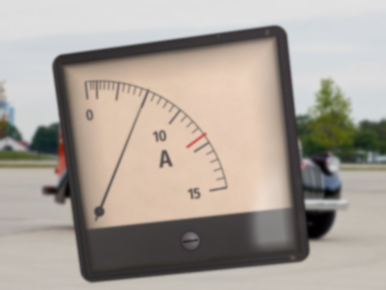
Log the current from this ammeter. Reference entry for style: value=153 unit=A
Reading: value=7.5 unit=A
